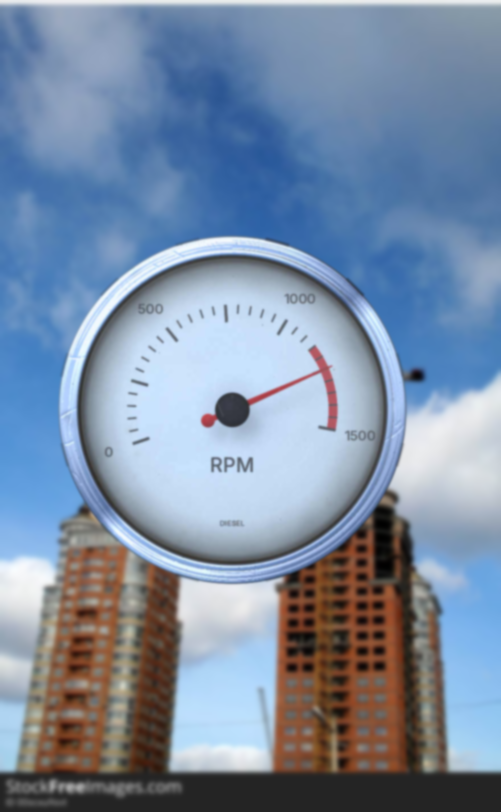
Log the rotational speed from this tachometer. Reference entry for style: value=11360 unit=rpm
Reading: value=1250 unit=rpm
